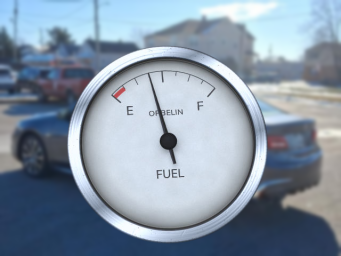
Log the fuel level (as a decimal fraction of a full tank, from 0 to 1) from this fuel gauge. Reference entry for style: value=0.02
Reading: value=0.375
